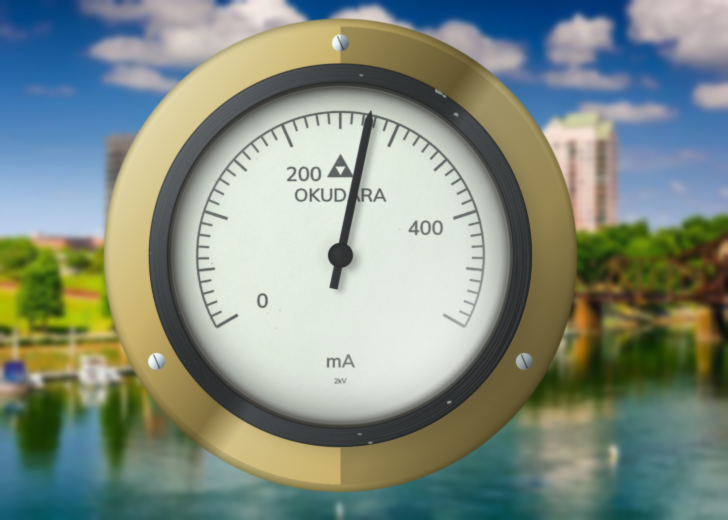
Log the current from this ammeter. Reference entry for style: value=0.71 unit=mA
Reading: value=275 unit=mA
